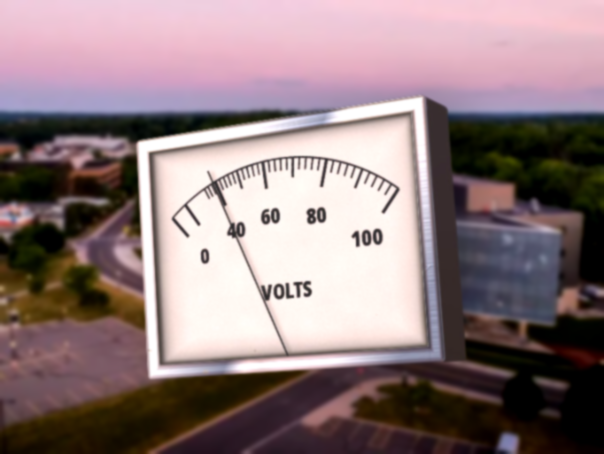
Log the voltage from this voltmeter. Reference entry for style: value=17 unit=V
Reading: value=40 unit=V
